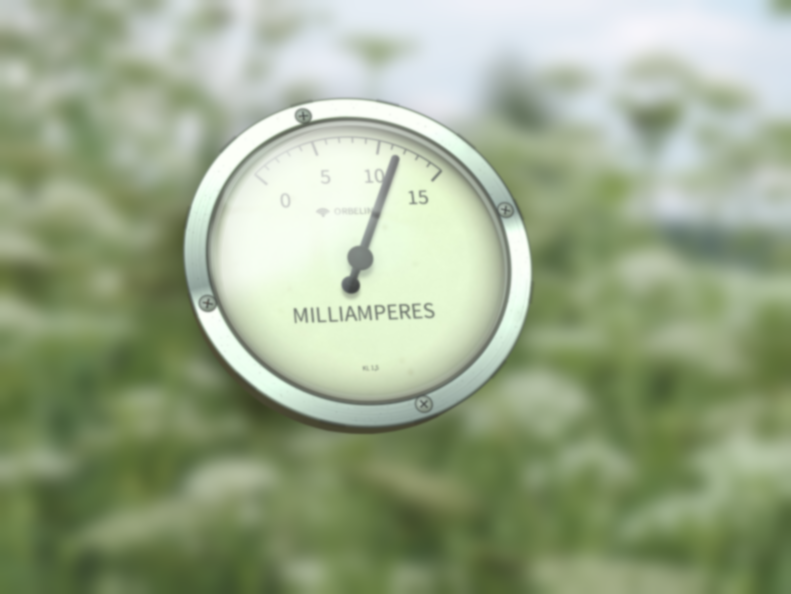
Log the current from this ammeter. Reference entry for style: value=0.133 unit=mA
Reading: value=11.5 unit=mA
